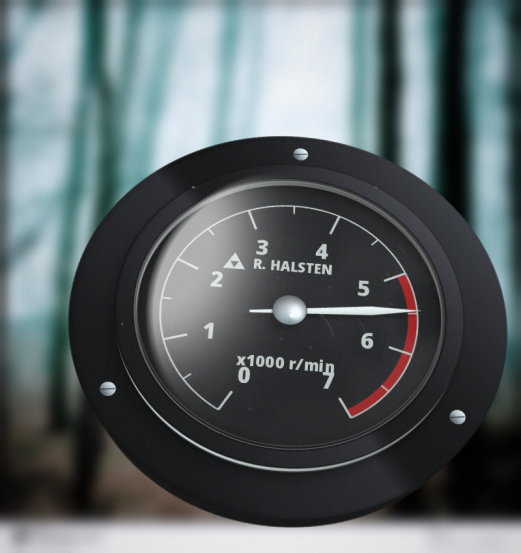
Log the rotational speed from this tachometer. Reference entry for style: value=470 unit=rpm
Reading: value=5500 unit=rpm
